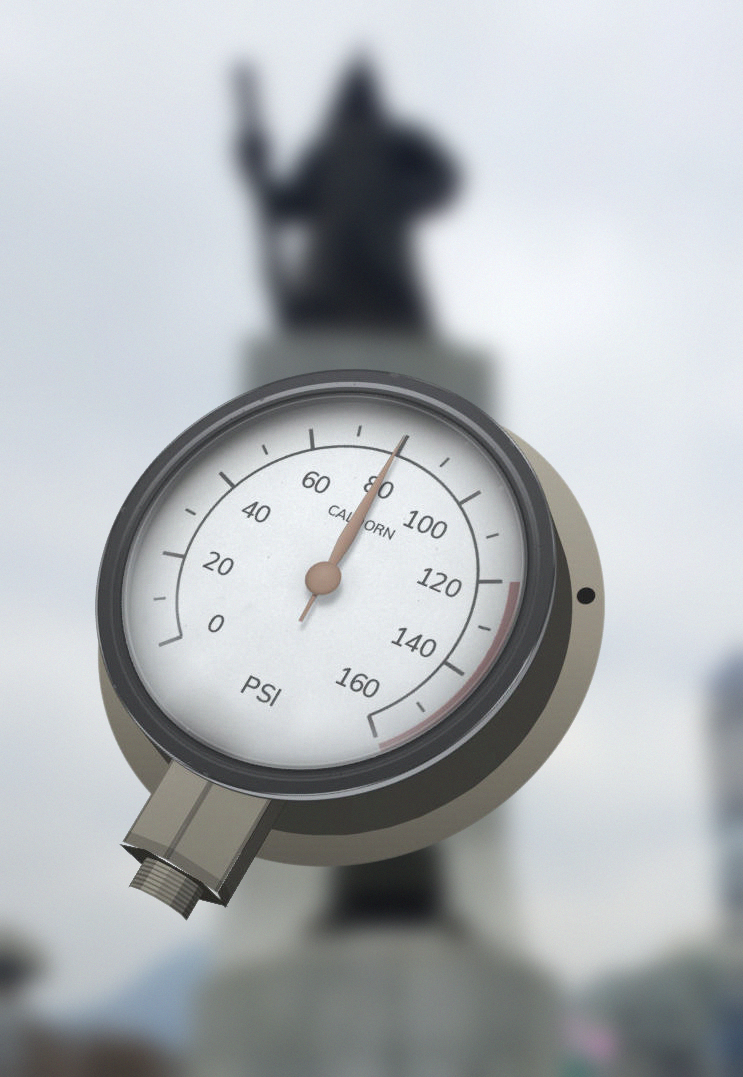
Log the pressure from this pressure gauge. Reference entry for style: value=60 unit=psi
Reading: value=80 unit=psi
